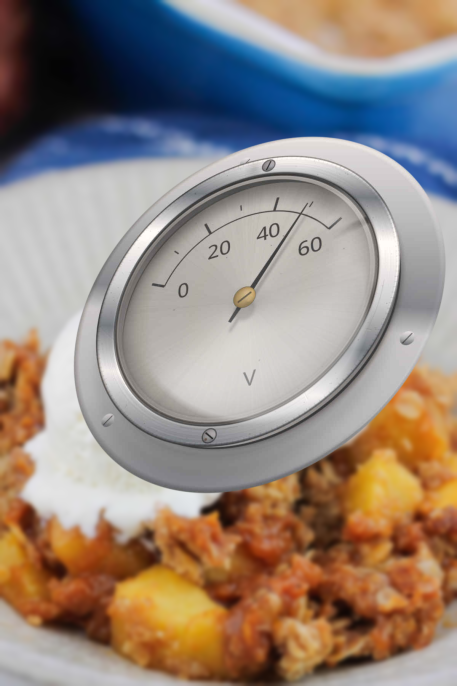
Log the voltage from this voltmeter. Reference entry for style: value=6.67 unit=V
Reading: value=50 unit=V
